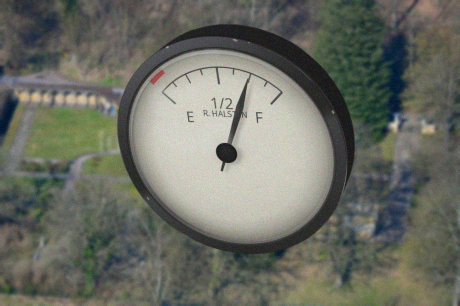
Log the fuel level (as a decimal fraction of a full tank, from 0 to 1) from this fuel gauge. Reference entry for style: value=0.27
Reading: value=0.75
